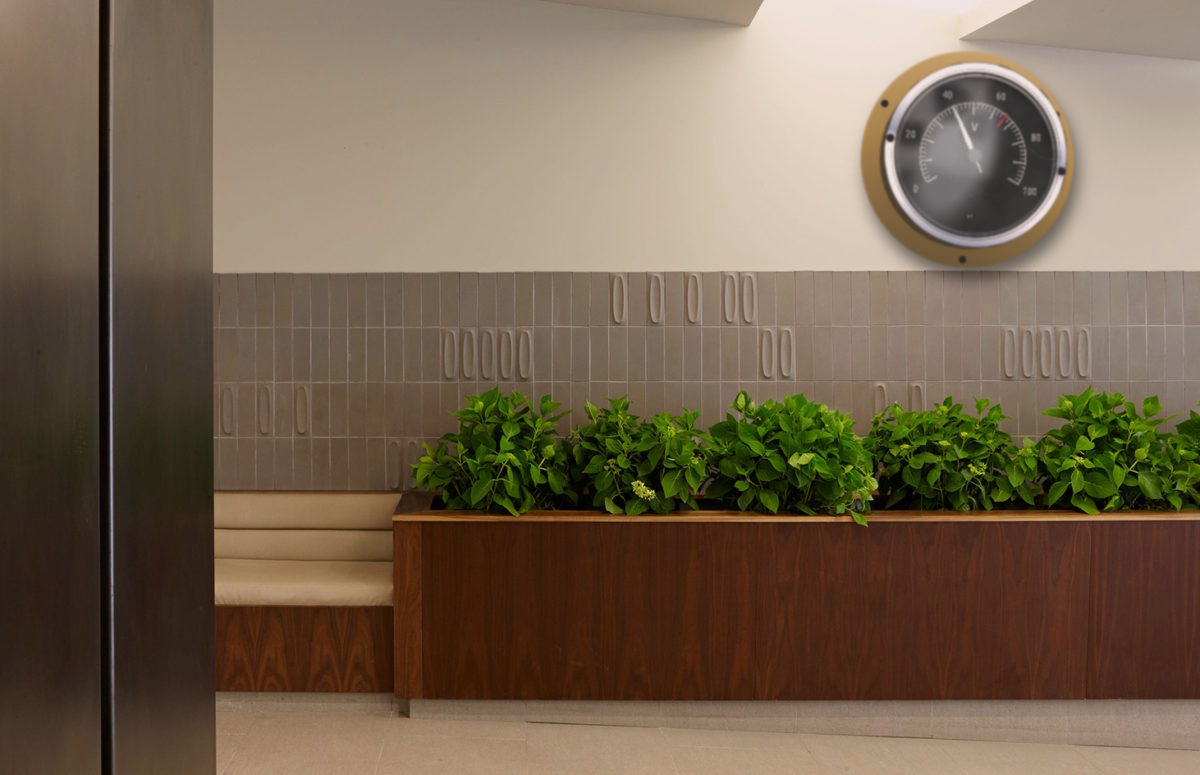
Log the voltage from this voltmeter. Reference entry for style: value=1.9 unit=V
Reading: value=40 unit=V
